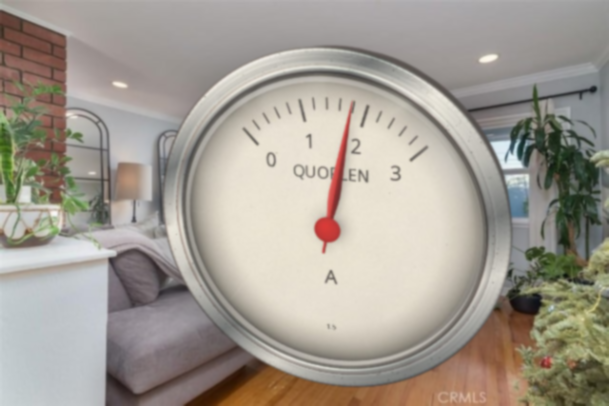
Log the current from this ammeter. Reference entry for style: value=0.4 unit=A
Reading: value=1.8 unit=A
